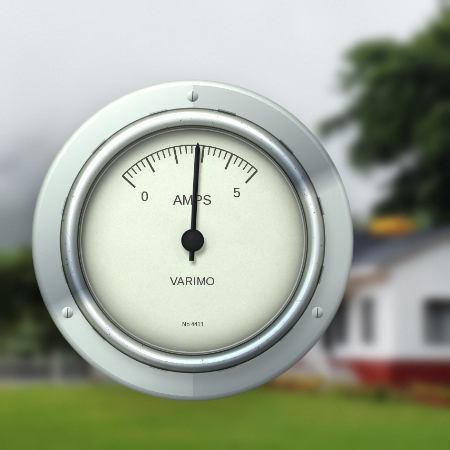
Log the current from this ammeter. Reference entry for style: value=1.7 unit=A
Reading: value=2.8 unit=A
